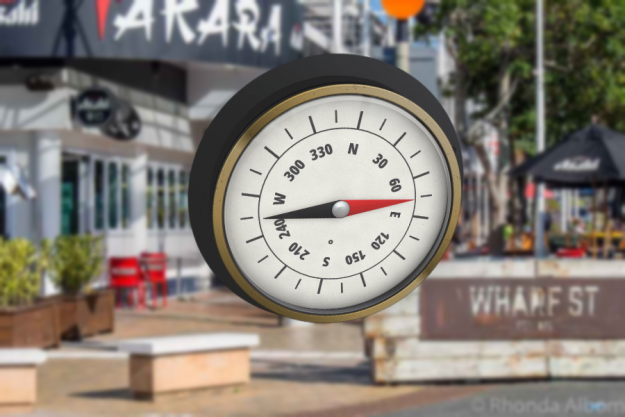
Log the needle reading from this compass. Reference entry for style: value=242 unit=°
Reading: value=75 unit=°
